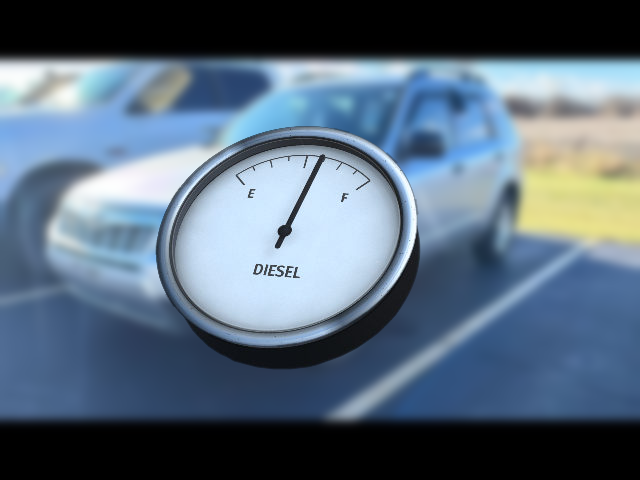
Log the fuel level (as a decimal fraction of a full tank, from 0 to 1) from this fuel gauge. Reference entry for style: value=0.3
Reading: value=0.625
